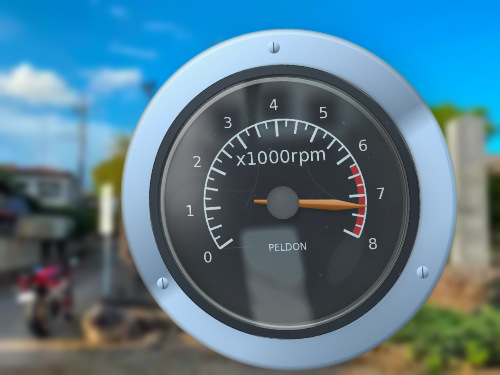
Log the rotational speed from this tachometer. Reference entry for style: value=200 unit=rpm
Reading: value=7250 unit=rpm
